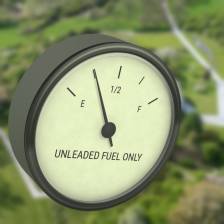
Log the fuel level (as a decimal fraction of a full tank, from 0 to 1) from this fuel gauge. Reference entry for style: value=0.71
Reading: value=0.25
